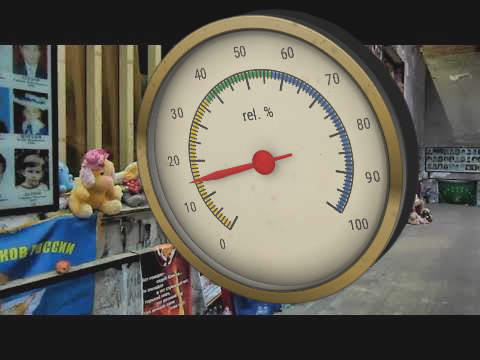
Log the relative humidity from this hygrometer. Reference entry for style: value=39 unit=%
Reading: value=15 unit=%
